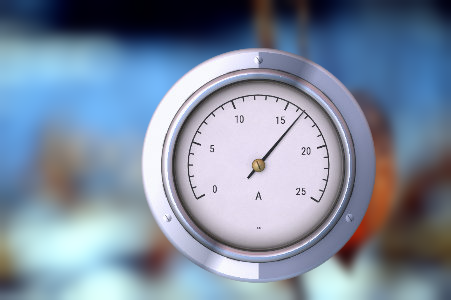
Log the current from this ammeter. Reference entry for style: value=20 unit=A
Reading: value=16.5 unit=A
